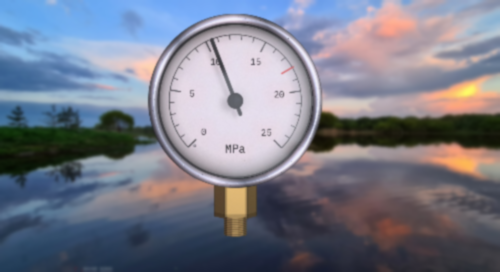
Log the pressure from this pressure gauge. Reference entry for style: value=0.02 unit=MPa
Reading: value=10.5 unit=MPa
